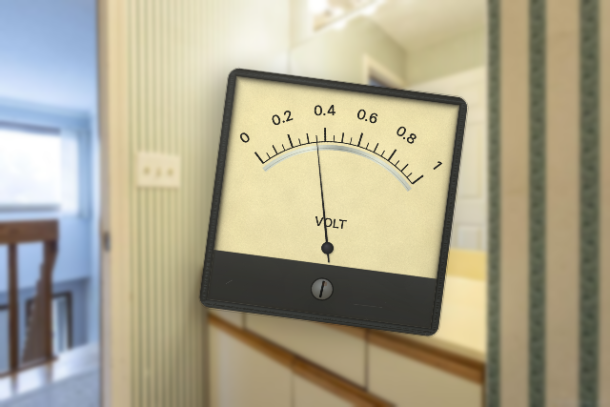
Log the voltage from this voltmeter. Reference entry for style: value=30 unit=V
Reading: value=0.35 unit=V
